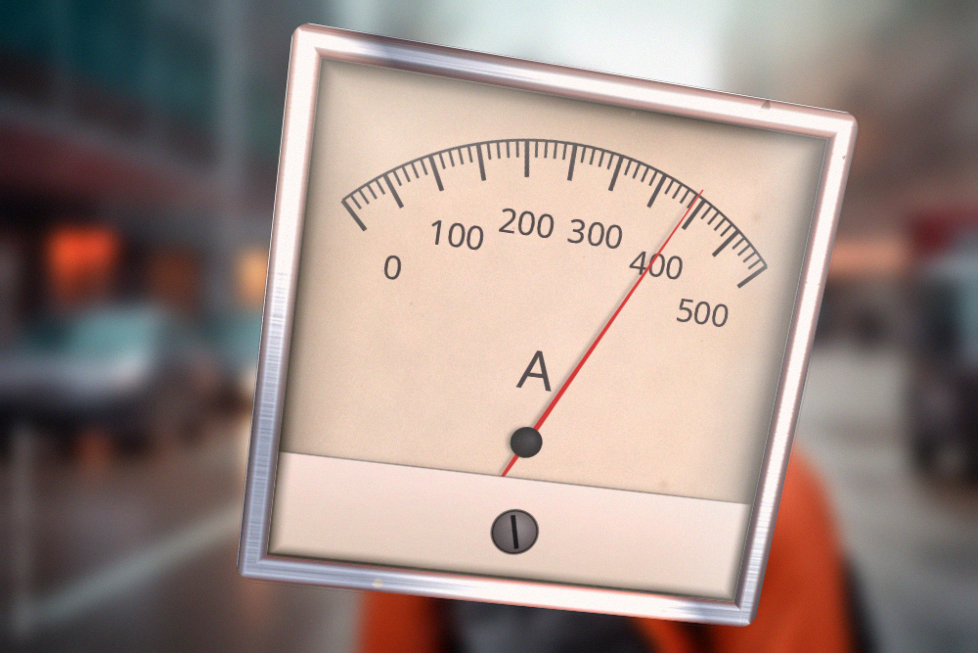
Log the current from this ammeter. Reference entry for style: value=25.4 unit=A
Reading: value=390 unit=A
